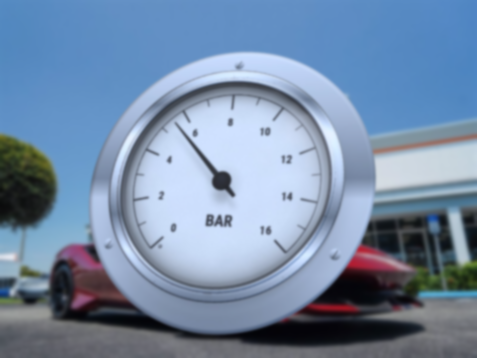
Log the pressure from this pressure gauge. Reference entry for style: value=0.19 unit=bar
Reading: value=5.5 unit=bar
